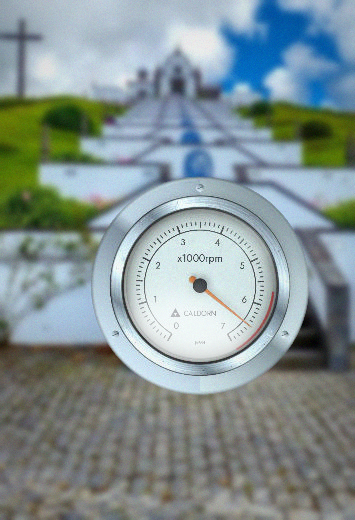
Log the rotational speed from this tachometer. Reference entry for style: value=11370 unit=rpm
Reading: value=6500 unit=rpm
